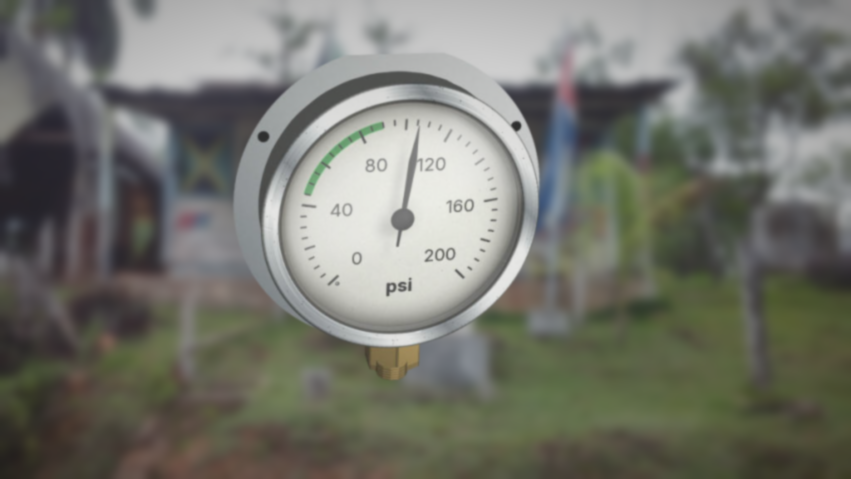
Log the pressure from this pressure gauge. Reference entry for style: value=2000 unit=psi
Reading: value=105 unit=psi
